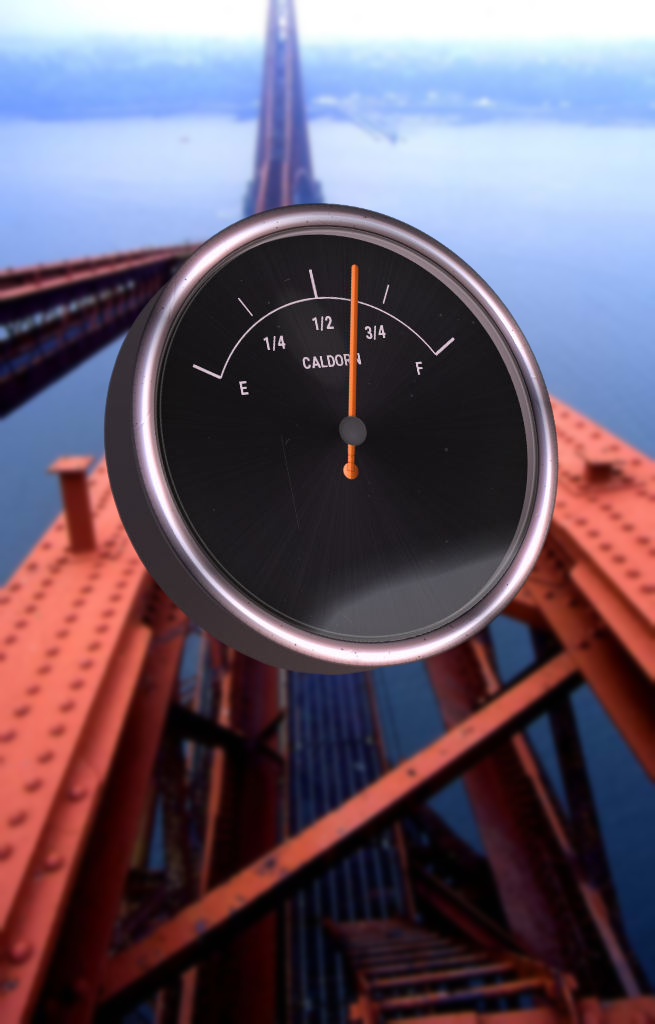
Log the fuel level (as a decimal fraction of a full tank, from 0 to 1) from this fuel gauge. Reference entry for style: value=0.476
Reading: value=0.625
